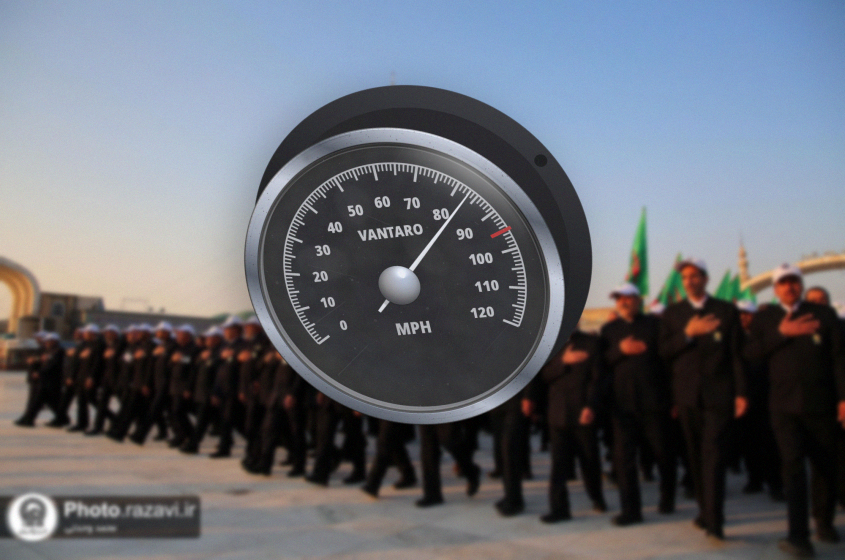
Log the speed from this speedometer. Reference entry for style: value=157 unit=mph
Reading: value=83 unit=mph
